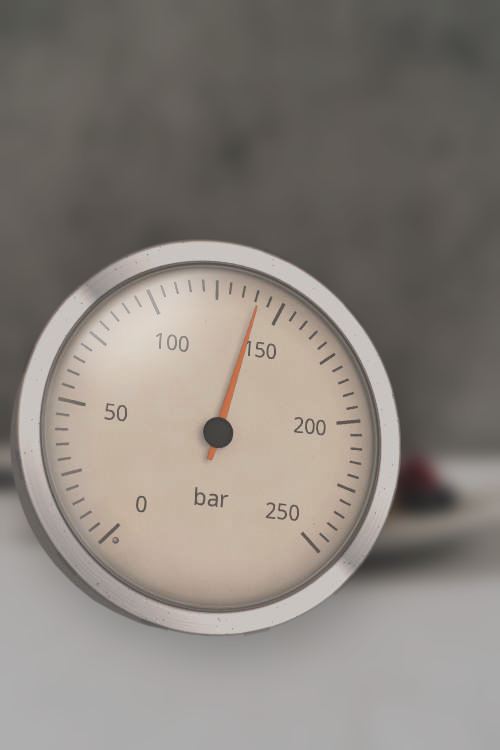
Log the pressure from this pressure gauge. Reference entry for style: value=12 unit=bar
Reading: value=140 unit=bar
